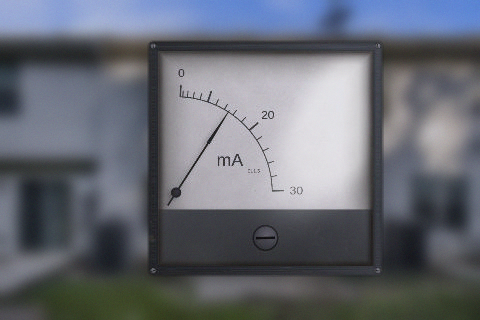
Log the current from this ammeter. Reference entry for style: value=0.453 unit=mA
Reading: value=15 unit=mA
